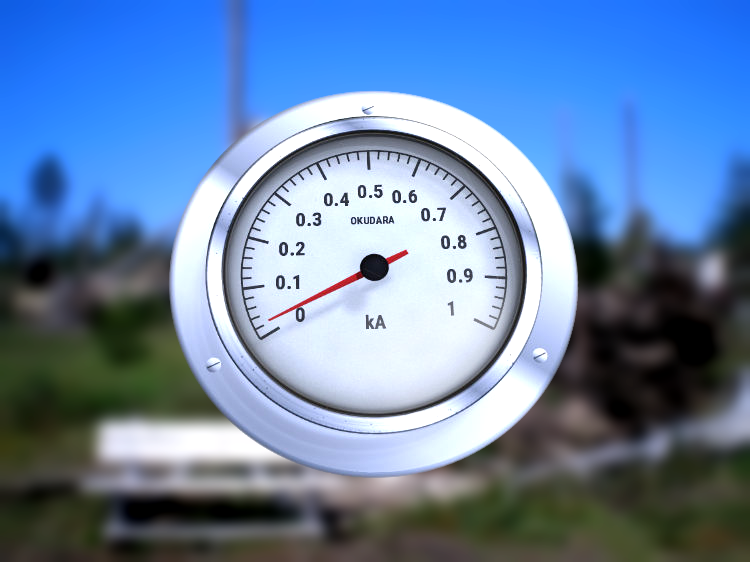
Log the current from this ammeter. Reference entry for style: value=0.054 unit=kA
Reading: value=0.02 unit=kA
